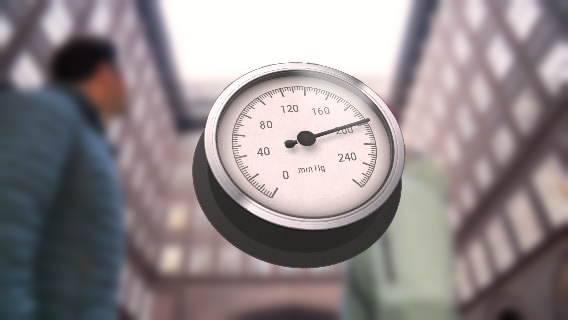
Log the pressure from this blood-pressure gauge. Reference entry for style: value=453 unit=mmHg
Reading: value=200 unit=mmHg
